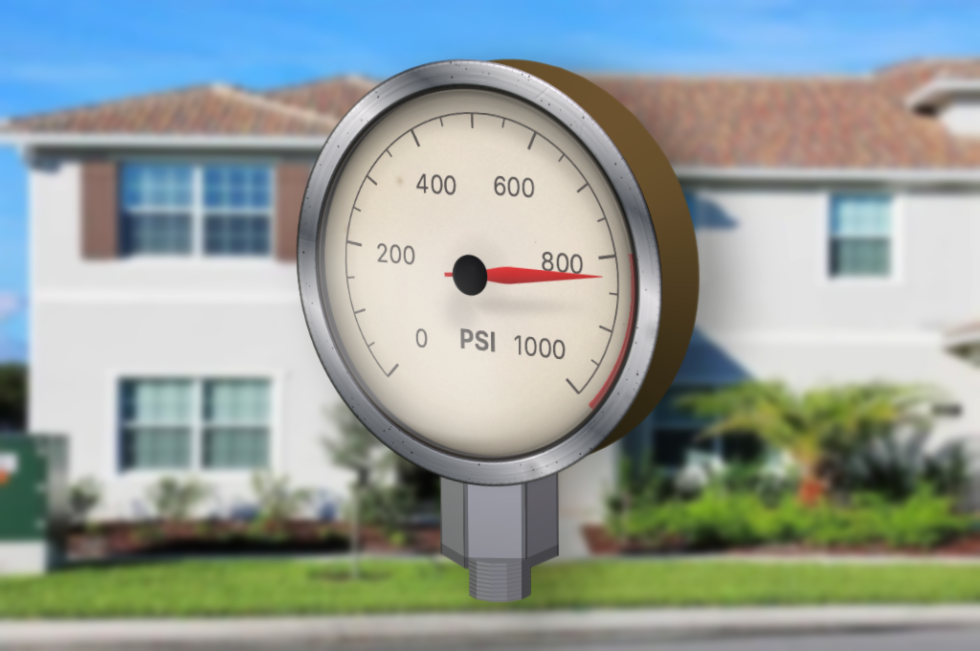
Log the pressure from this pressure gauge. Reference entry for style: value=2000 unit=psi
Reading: value=825 unit=psi
